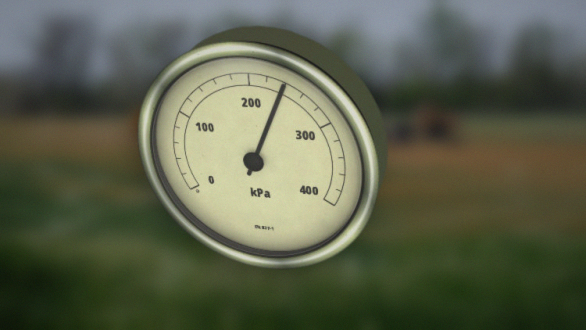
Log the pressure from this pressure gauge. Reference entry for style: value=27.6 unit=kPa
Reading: value=240 unit=kPa
